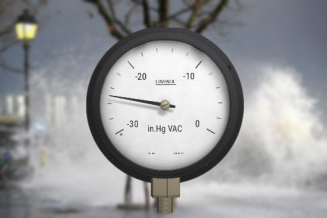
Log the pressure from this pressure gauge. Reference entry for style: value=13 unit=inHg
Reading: value=-25 unit=inHg
